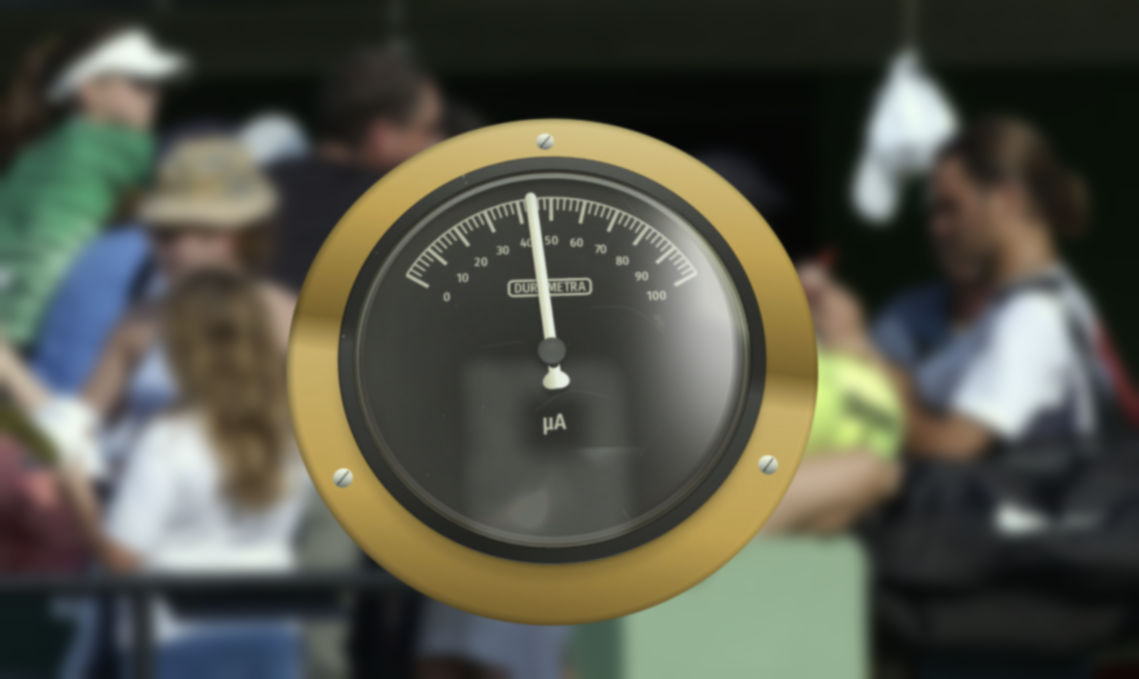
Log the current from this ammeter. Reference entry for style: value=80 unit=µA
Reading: value=44 unit=µA
